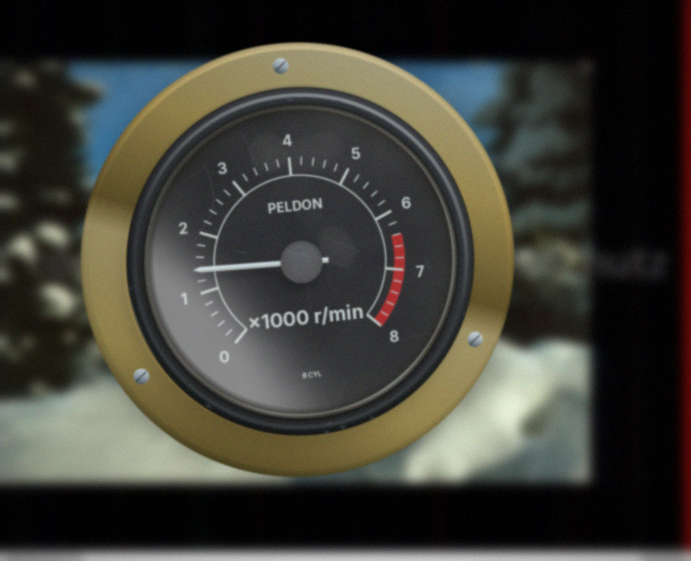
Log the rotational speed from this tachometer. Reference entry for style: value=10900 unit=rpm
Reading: value=1400 unit=rpm
